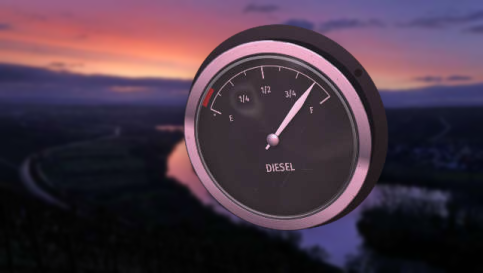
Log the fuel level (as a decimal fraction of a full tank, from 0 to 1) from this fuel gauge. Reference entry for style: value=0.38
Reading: value=0.875
